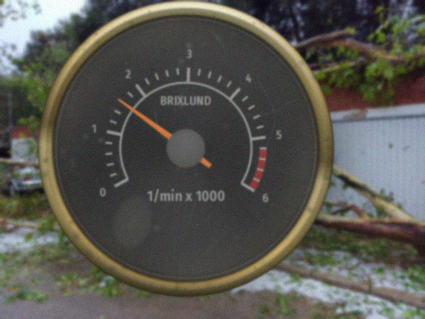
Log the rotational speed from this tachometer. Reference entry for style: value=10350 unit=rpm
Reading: value=1600 unit=rpm
